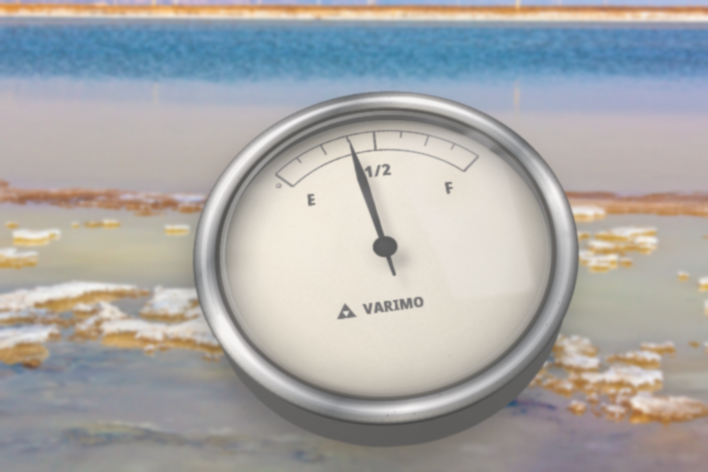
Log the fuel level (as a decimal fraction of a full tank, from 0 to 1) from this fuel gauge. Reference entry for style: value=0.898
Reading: value=0.375
